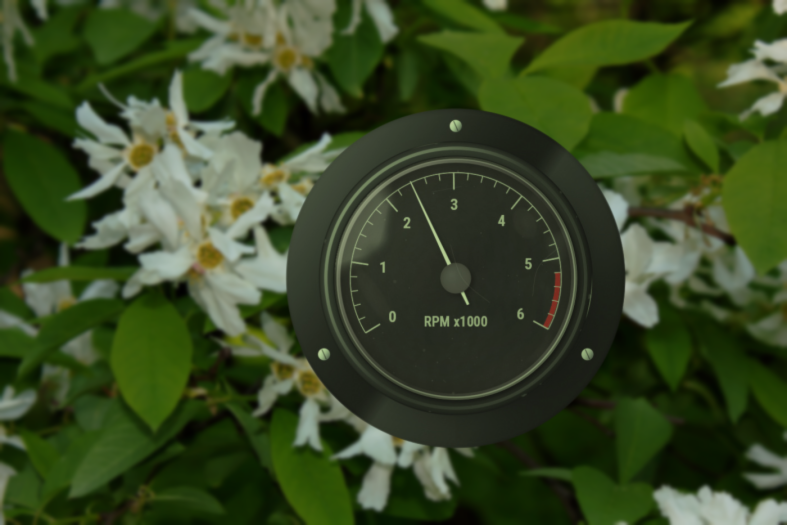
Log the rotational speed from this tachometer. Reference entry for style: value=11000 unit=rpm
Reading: value=2400 unit=rpm
